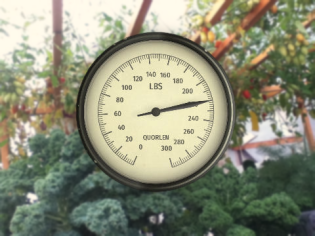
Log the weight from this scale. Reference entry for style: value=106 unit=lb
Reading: value=220 unit=lb
